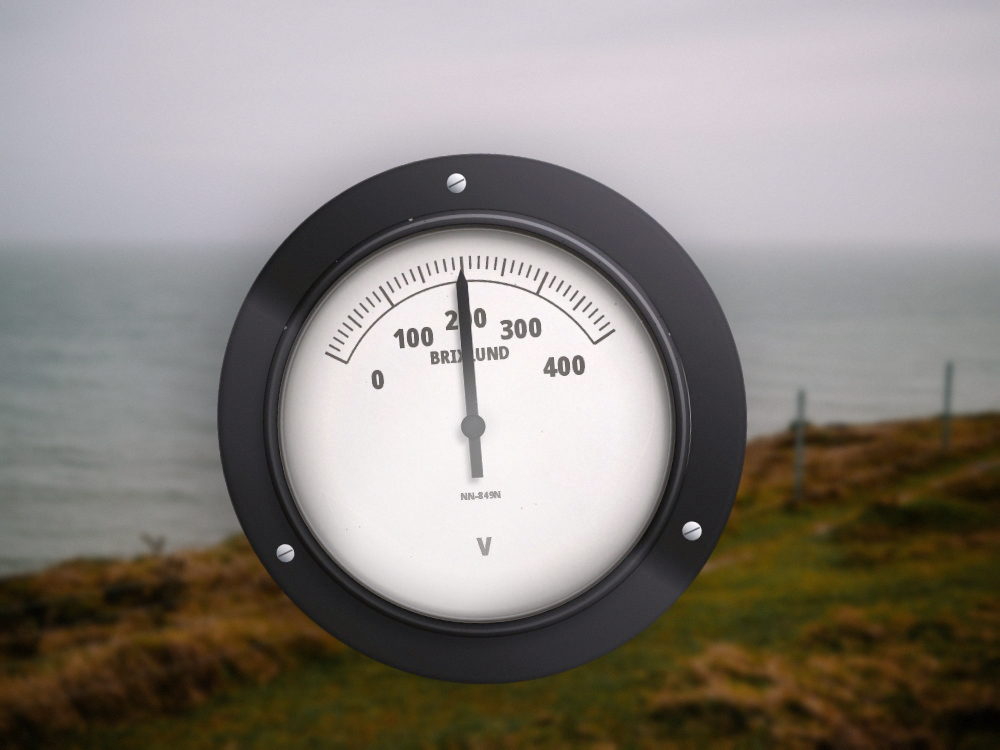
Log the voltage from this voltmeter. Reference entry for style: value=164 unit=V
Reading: value=200 unit=V
